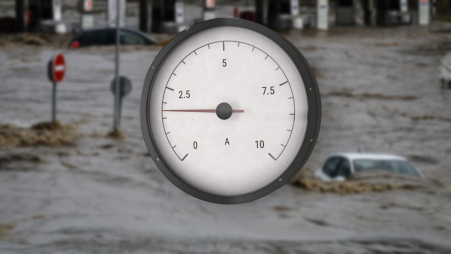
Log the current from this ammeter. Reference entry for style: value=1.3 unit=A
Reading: value=1.75 unit=A
